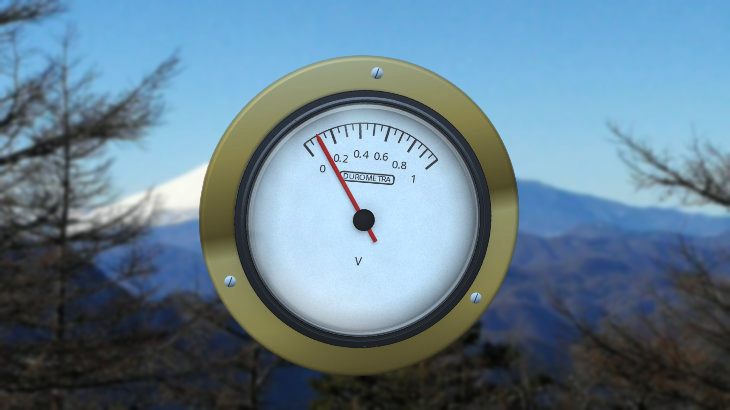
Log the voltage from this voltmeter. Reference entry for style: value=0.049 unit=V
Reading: value=0.1 unit=V
